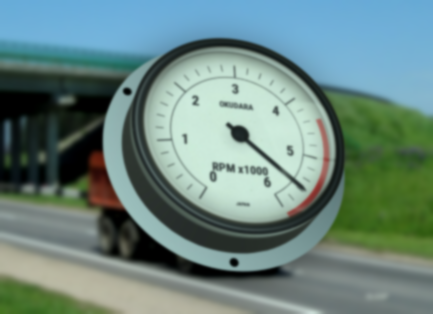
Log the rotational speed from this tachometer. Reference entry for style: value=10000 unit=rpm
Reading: value=5600 unit=rpm
